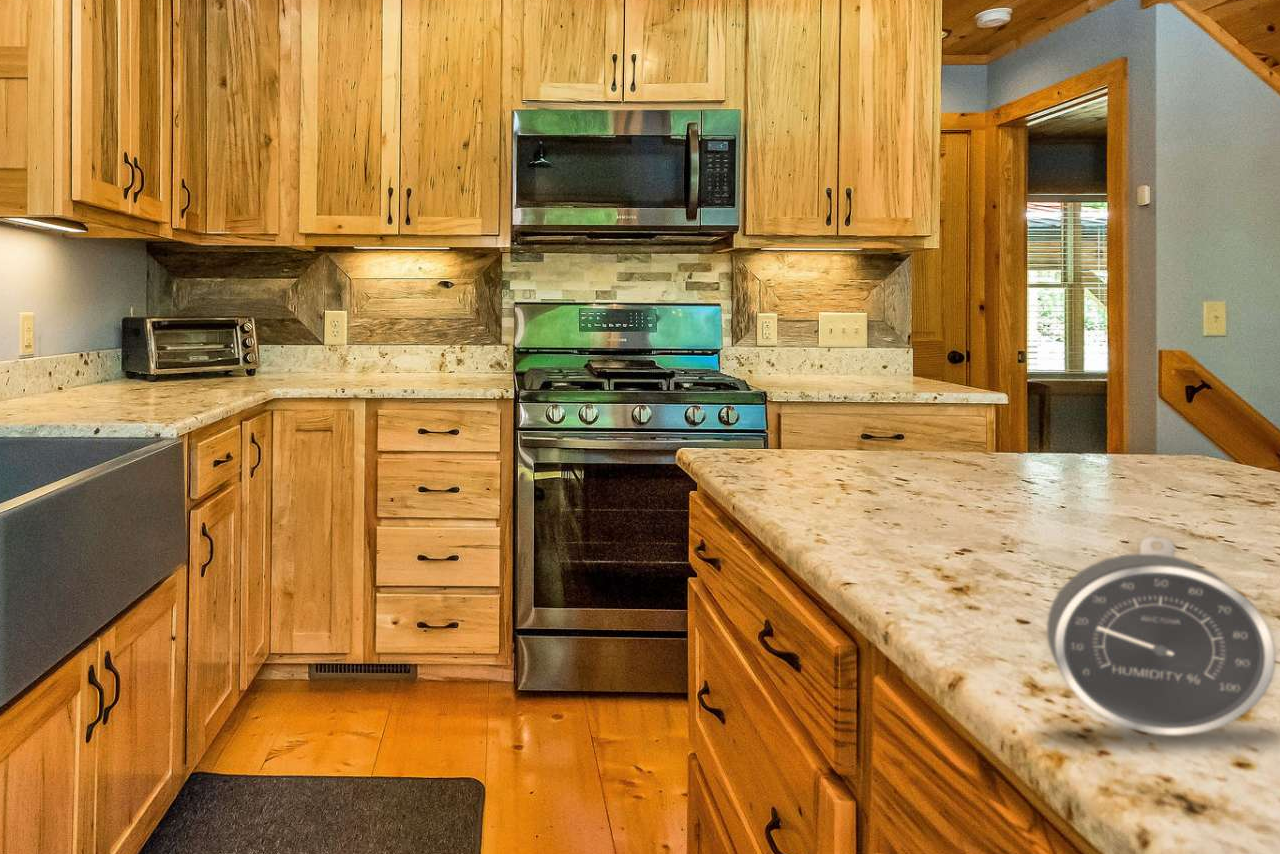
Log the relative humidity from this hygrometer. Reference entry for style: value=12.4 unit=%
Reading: value=20 unit=%
